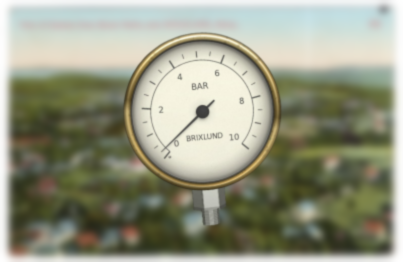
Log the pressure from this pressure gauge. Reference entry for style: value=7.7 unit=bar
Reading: value=0.25 unit=bar
